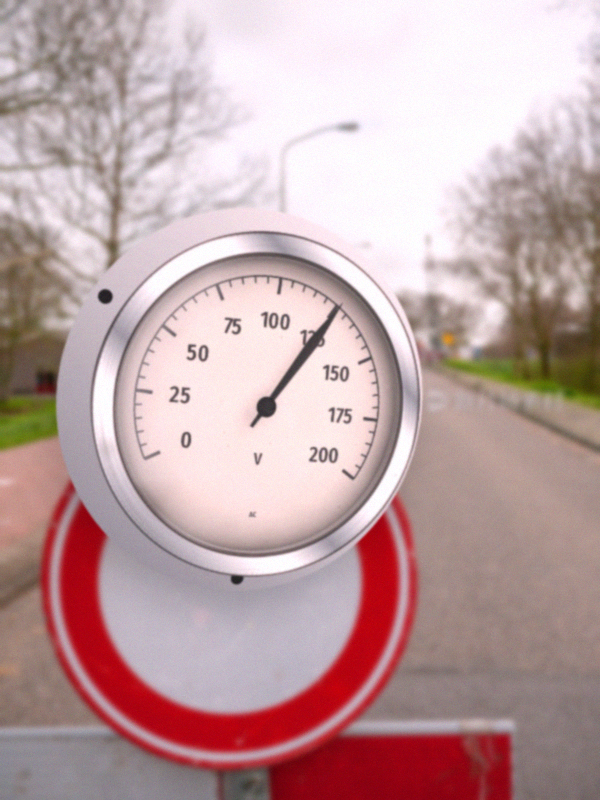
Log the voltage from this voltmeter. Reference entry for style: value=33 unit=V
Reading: value=125 unit=V
